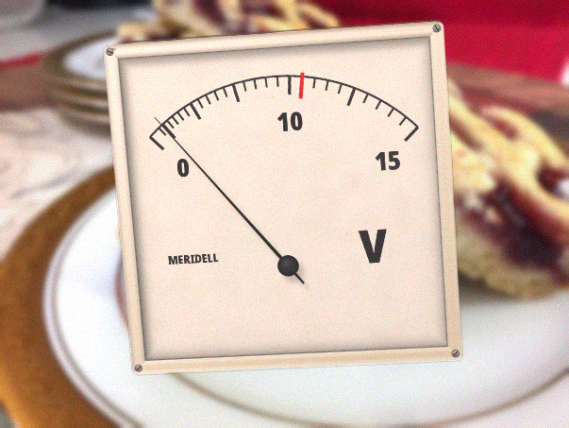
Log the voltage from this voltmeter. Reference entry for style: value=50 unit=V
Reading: value=2.5 unit=V
